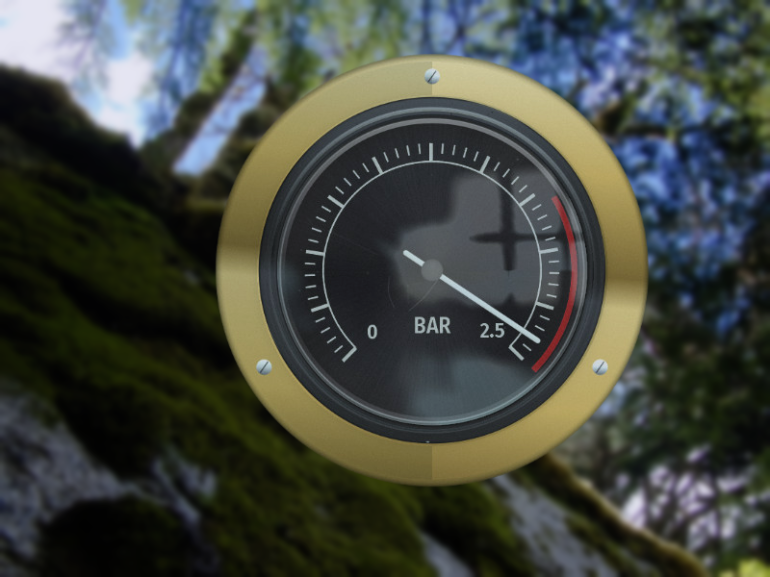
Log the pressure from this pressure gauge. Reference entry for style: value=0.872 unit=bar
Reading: value=2.4 unit=bar
